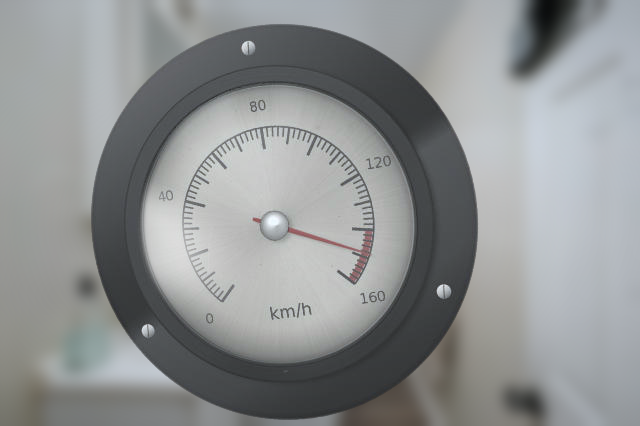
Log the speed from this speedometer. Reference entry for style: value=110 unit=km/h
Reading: value=148 unit=km/h
